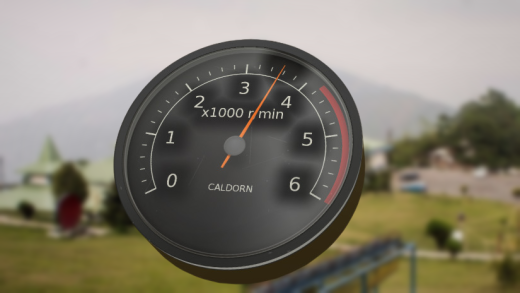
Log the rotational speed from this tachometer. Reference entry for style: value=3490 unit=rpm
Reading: value=3600 unit=rpm
